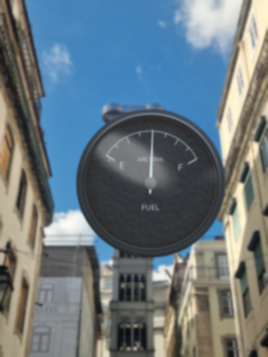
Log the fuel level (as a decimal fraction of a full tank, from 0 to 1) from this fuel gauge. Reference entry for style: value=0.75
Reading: value=0.5
